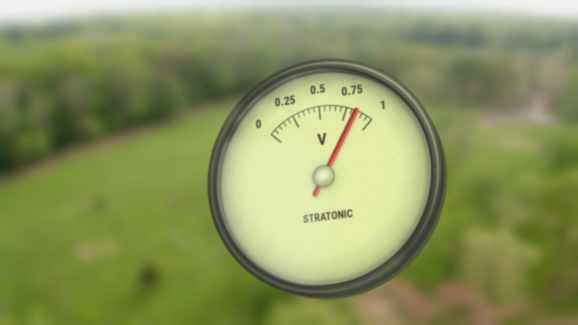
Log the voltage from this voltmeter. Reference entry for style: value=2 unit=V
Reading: value=0.85 unit=V
